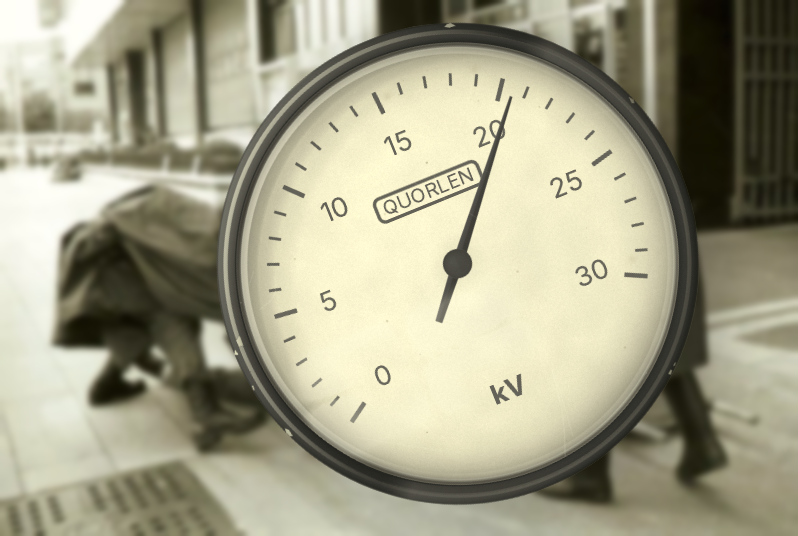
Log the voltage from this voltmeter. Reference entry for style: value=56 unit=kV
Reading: value=20.5 unit=kV
